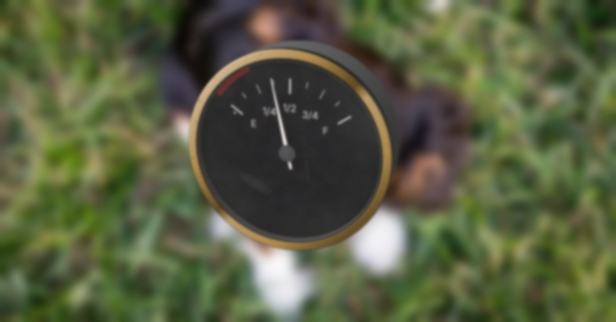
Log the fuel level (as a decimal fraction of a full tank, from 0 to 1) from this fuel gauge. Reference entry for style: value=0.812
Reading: value=0.375
